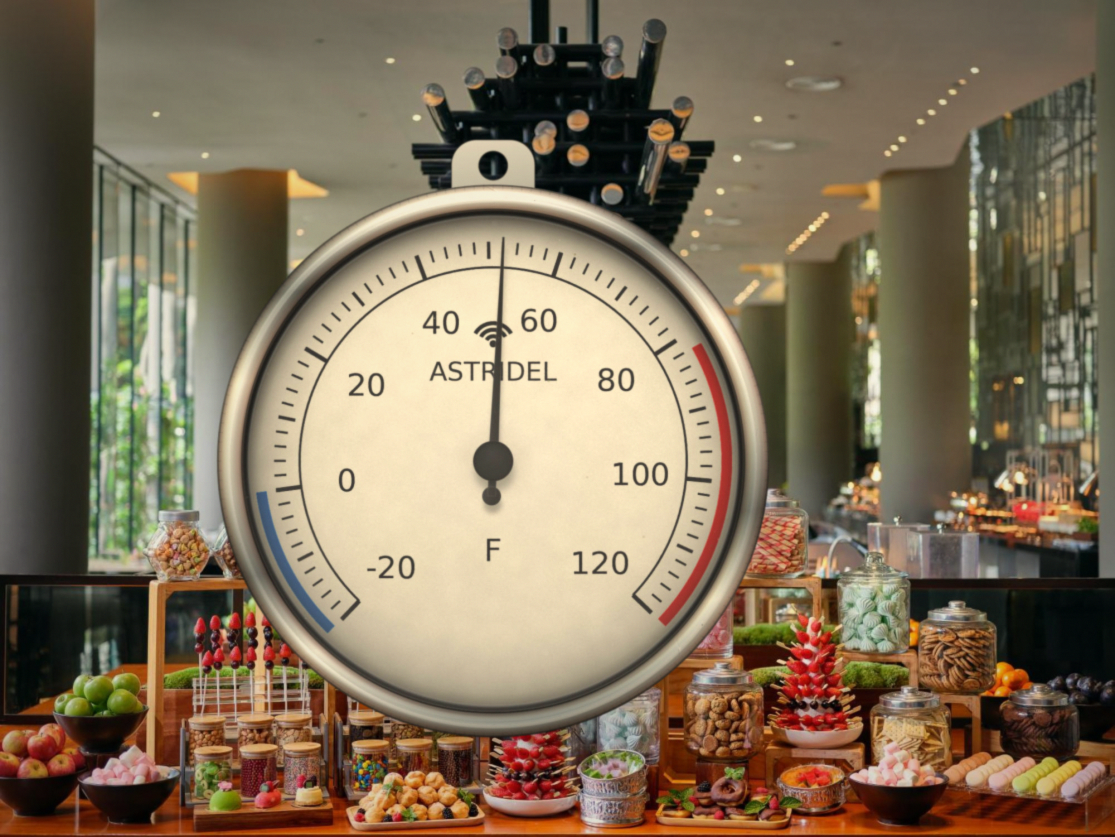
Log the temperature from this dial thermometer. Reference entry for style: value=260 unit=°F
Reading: value=52 unit=°F
